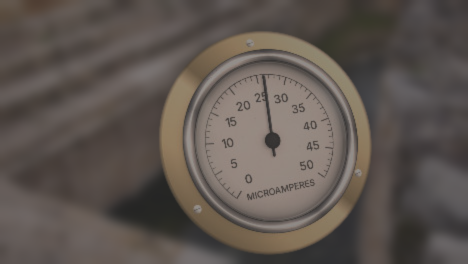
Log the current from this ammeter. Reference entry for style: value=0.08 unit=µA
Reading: value=26 unit=µA
